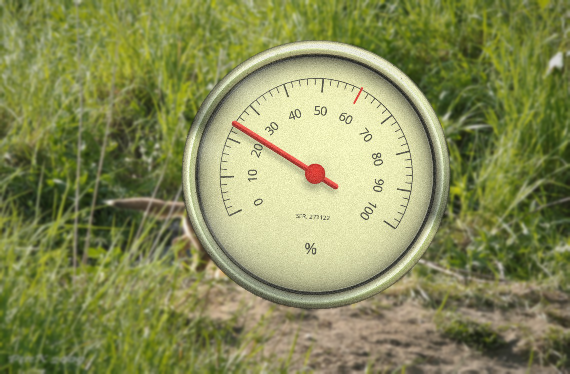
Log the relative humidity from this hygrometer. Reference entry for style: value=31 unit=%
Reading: value=24 unit=%
